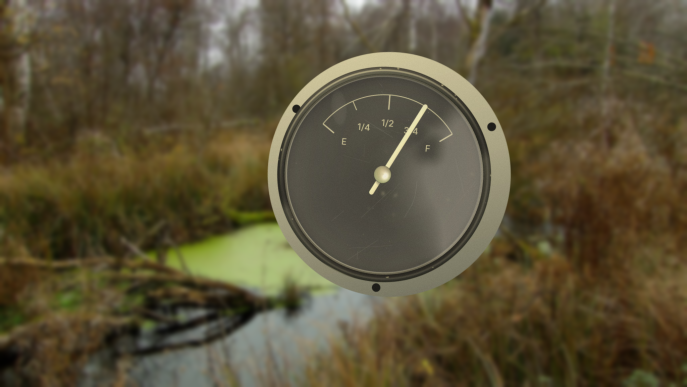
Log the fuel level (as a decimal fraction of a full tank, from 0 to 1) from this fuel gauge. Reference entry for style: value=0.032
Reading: value=0.75
